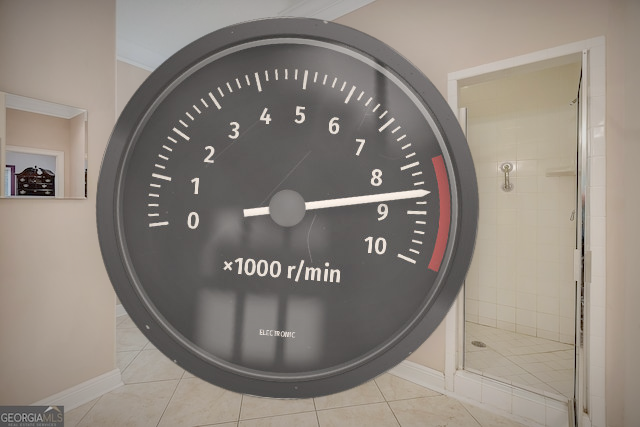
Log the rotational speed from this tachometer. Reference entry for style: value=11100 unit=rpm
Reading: value=8600 unit=rpm
